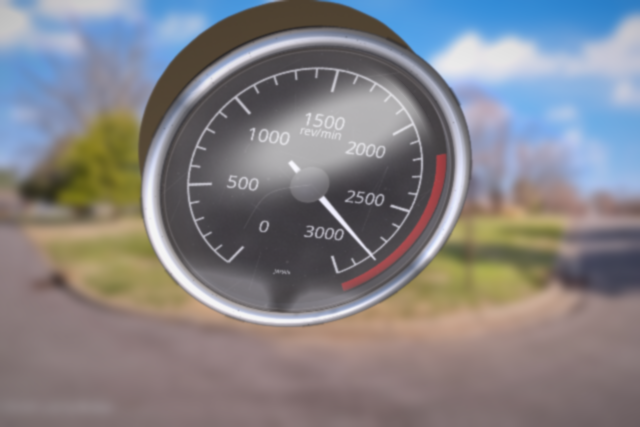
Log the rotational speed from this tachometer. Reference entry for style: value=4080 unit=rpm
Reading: value=2800 unit=rpm
